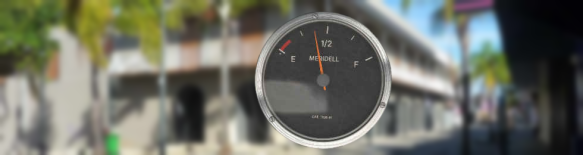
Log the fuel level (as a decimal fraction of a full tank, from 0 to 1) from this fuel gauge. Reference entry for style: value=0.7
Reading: value=0.375
